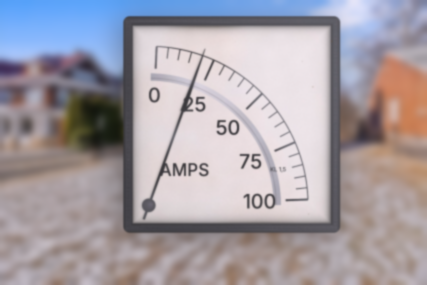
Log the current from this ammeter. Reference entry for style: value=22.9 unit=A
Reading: value=20 unit=A
